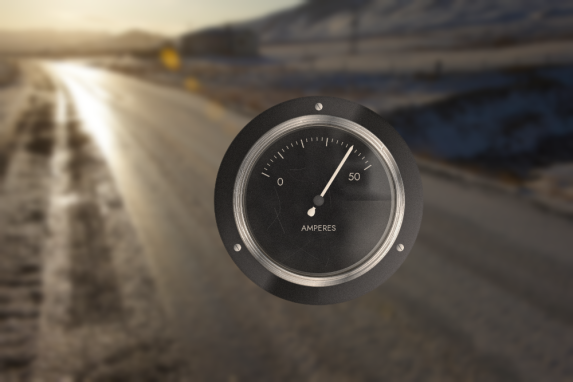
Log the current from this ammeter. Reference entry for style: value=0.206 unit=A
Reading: value=40 unit=A
